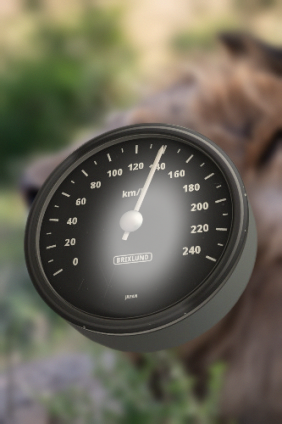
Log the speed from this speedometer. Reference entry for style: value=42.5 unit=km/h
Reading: value=140 unit=km/h
